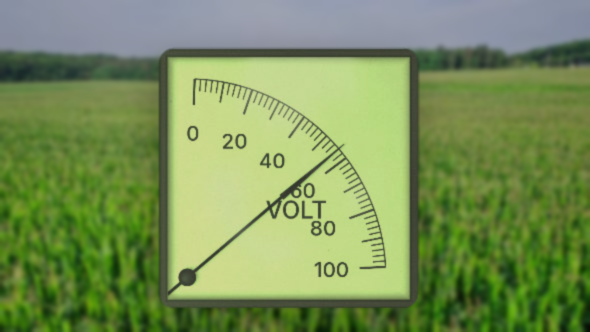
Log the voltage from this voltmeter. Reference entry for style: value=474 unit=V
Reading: value=56 unit=V
